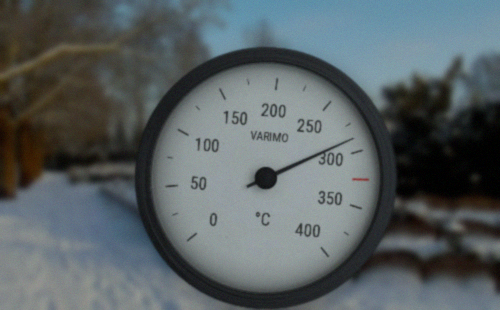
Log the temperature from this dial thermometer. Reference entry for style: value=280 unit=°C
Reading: value=287.5 unit=°C
